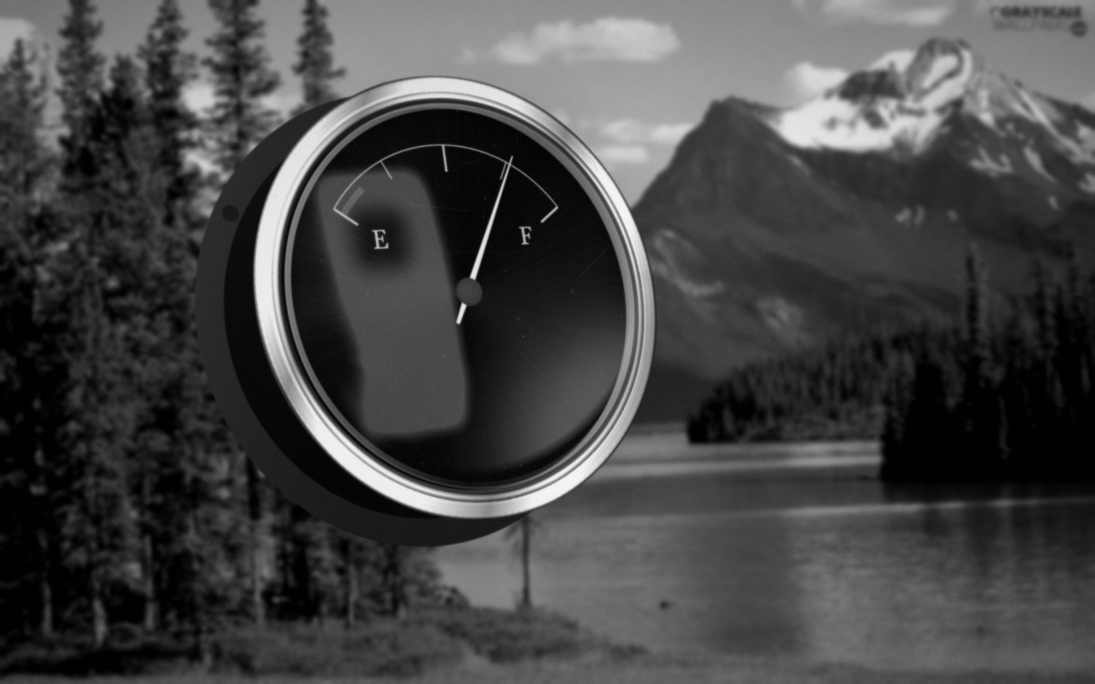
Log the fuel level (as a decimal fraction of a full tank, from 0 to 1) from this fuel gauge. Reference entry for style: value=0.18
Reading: value=0.75
